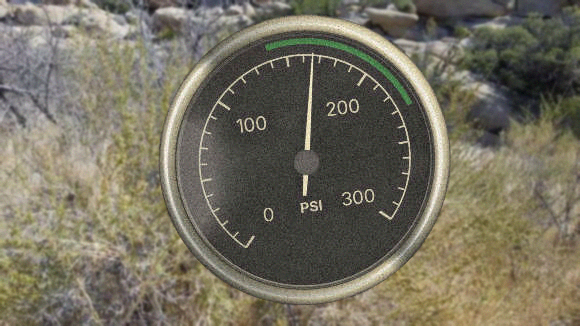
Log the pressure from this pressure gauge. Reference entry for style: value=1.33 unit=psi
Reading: value=165 unit=psi
